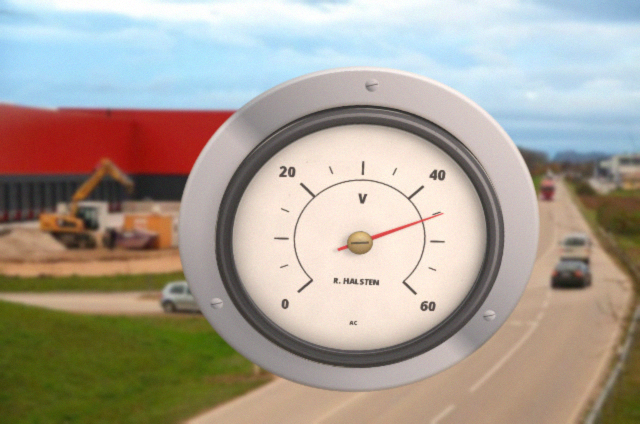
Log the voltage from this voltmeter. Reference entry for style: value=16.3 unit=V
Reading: value=45 unit=V
